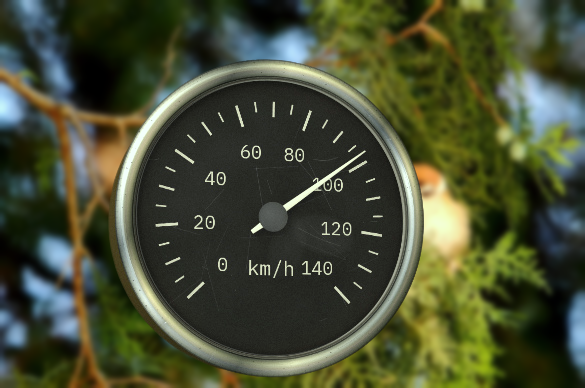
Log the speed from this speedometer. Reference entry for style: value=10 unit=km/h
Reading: value=97.5 unit=km/h
